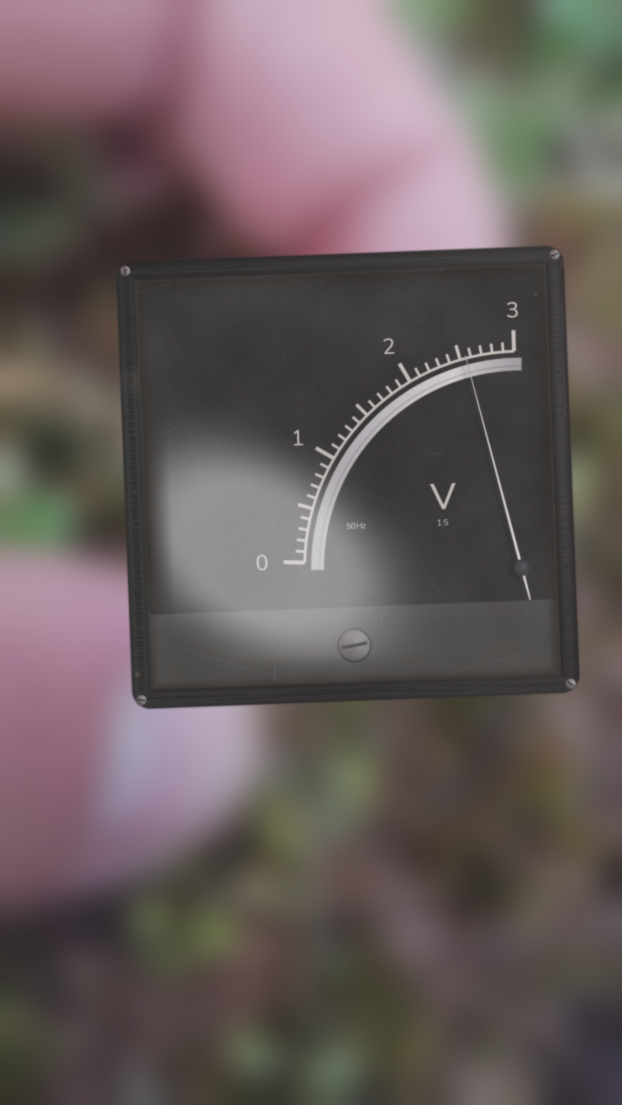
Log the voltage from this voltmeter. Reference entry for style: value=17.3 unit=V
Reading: value=2.55 unit=V
